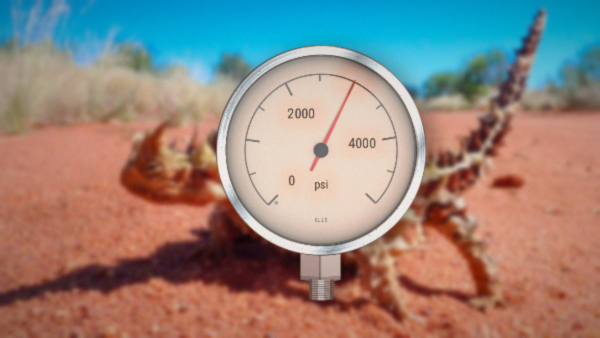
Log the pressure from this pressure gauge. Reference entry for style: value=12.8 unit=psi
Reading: value=3000 unit=psi
